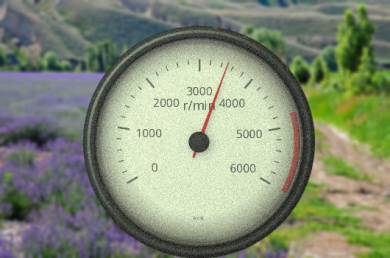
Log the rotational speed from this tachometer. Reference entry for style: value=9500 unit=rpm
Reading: value=3500 unit=rpm
